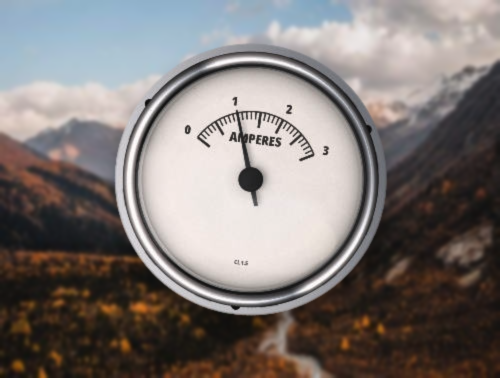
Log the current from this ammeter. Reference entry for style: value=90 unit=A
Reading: value=1 unit=A
